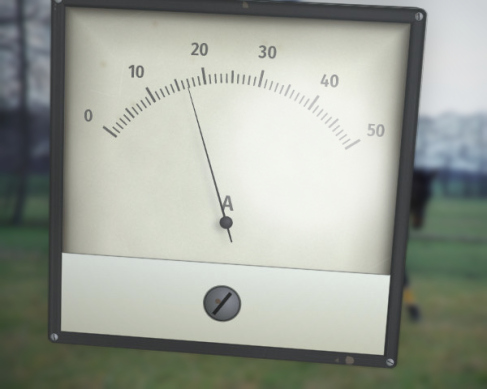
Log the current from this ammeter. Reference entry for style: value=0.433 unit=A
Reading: value=17 unit=A
